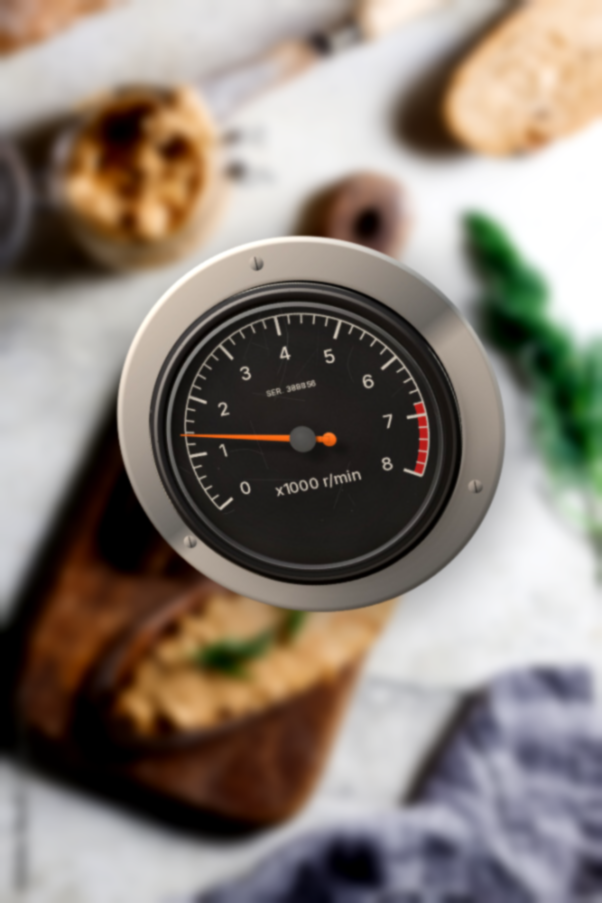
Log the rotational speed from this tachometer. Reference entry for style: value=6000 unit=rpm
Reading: value=1400 unit=rpm
